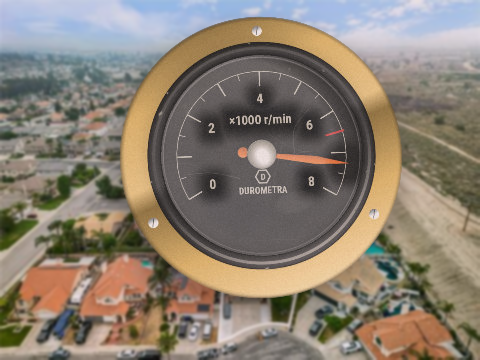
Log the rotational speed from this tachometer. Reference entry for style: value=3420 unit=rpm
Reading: value=7250 unit=rpm
